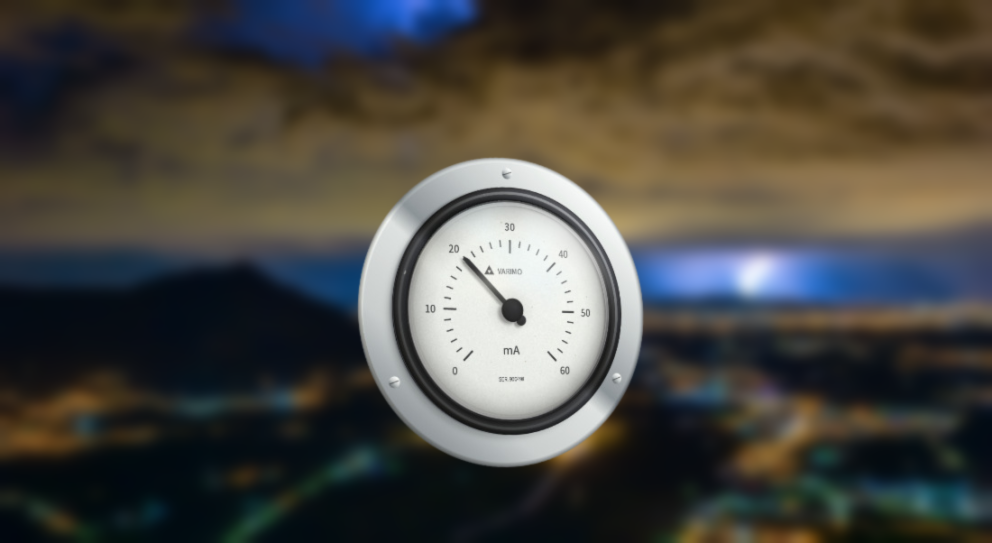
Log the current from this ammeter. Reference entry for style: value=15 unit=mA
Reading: value=20 unit=mA
